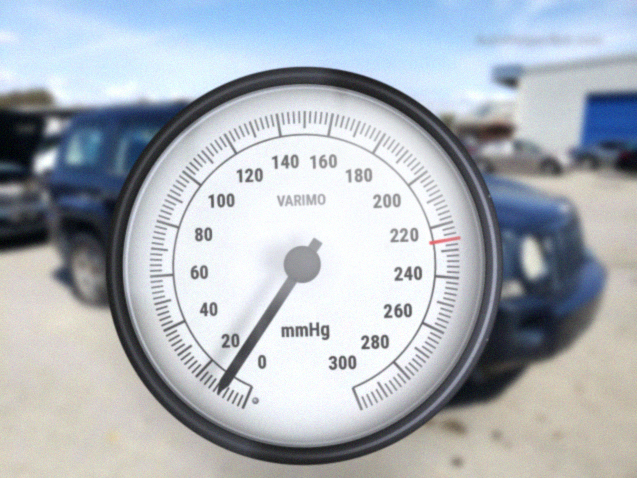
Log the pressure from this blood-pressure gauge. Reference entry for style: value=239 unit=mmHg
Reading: value=10 unit=mmHg
